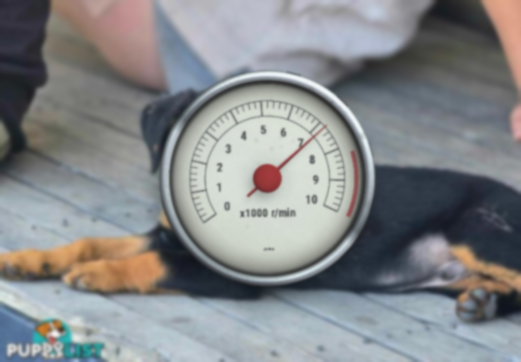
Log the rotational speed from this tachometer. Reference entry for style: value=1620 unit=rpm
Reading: value=7200 unit=rpm
